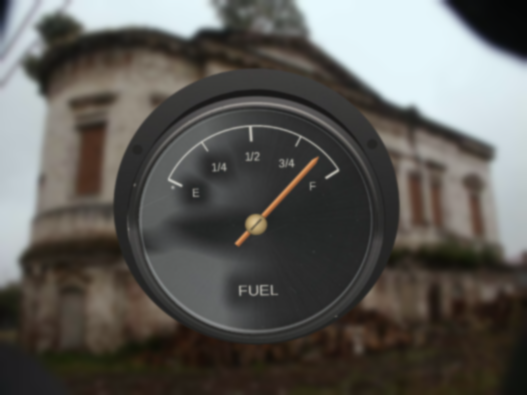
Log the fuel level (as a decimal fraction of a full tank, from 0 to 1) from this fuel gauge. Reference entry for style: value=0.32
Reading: value=0.875
